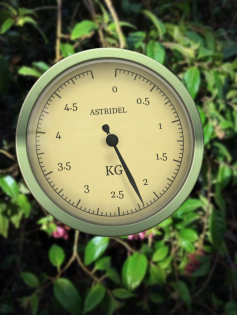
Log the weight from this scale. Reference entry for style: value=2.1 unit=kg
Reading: value=2.2 unit=kg
